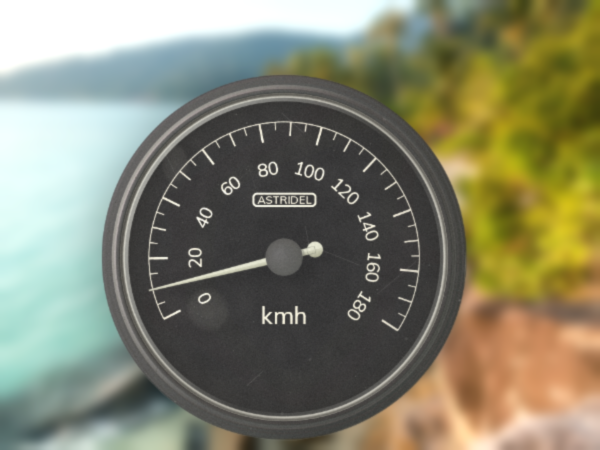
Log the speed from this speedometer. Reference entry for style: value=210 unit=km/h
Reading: value=10 unit=km/h
